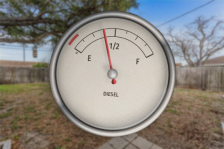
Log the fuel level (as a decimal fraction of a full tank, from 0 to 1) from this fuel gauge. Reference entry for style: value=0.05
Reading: value=0.375
